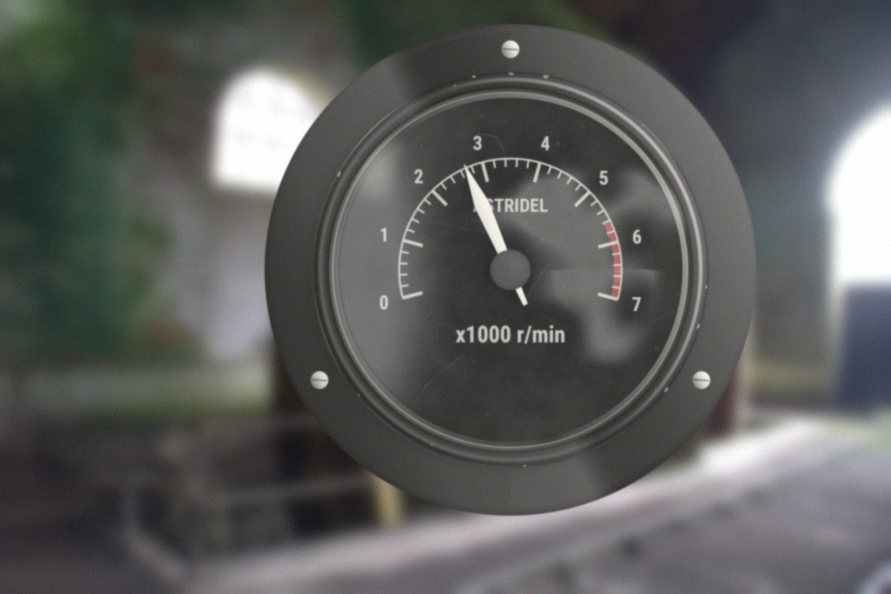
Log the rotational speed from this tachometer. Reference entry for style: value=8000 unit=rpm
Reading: value=2700 unit=rpm
